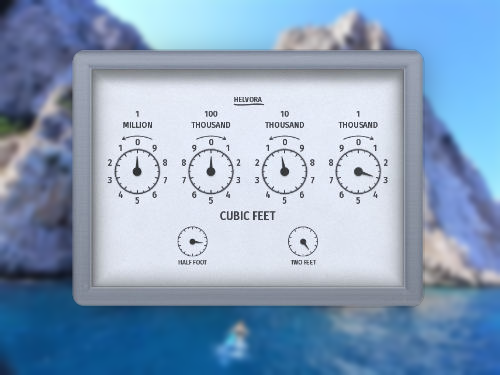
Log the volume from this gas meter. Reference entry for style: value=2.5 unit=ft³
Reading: value=300 unit=ft³
